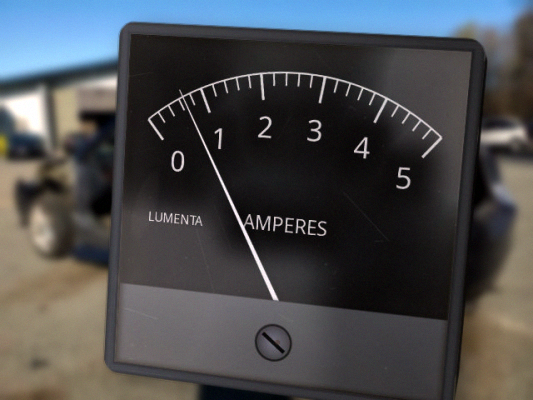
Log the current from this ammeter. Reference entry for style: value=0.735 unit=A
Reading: value=0.7 unit=A
